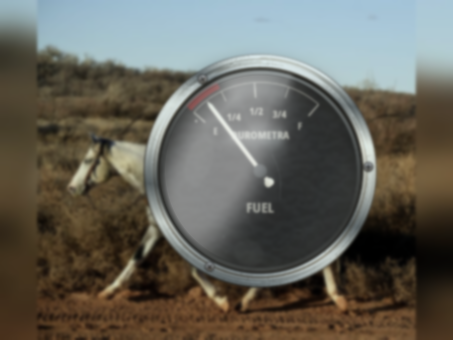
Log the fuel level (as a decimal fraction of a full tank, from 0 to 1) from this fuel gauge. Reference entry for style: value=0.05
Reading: value=0.125
